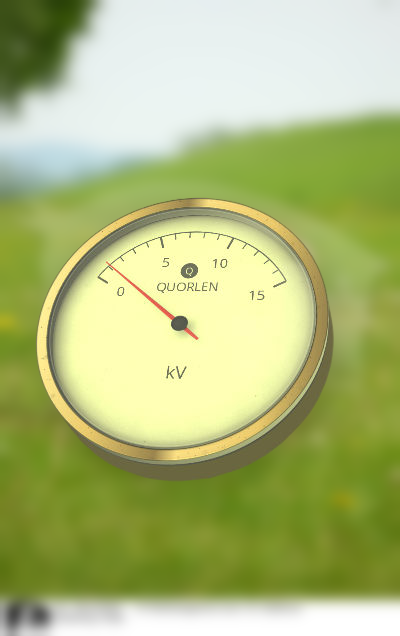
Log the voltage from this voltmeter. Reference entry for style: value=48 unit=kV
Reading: value=1 unit=kV
